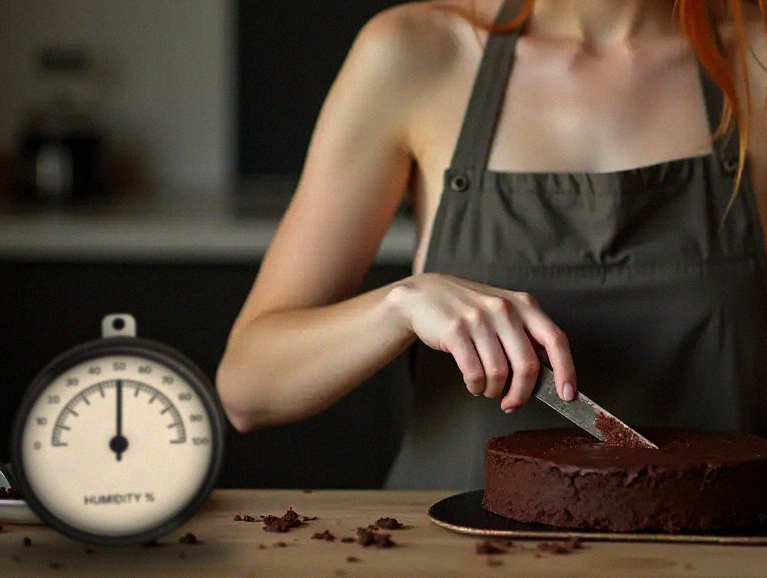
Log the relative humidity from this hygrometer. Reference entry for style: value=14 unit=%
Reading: value=50 unit=%
